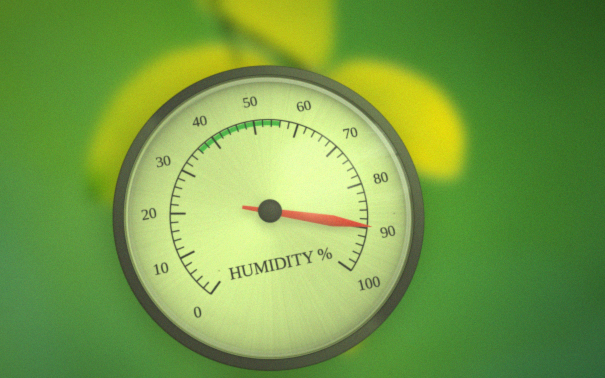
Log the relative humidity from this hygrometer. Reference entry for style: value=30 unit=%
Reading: value=90 unit=%
